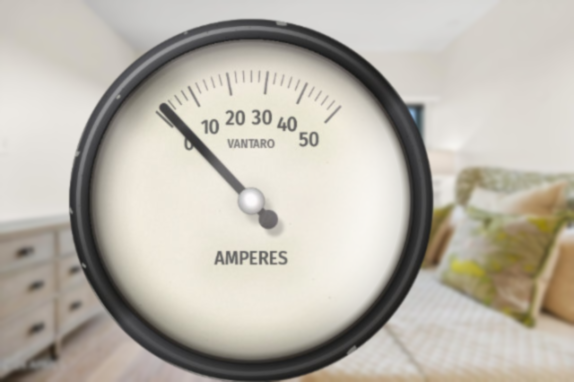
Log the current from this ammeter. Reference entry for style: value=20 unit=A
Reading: value=2 unit=A
